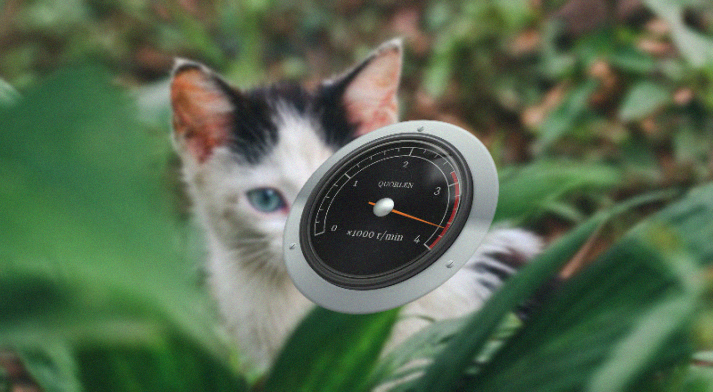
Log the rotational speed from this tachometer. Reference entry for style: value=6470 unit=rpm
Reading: value=3700 unit=rpm
